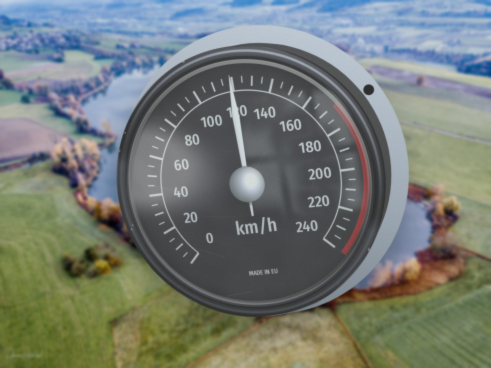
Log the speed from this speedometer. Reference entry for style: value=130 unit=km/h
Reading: value=120 unit=km/h
